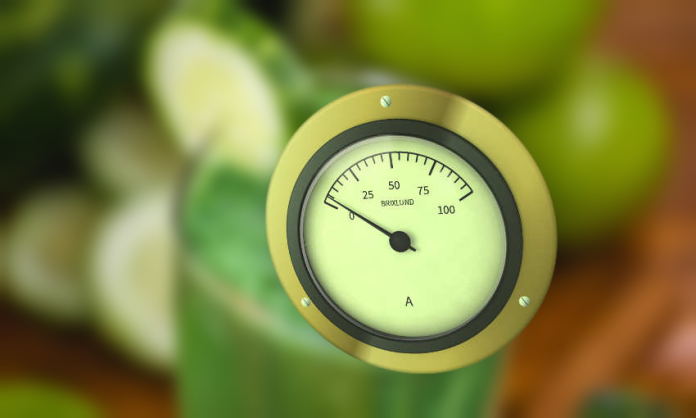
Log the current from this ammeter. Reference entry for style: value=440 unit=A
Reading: value=5 unit=A
